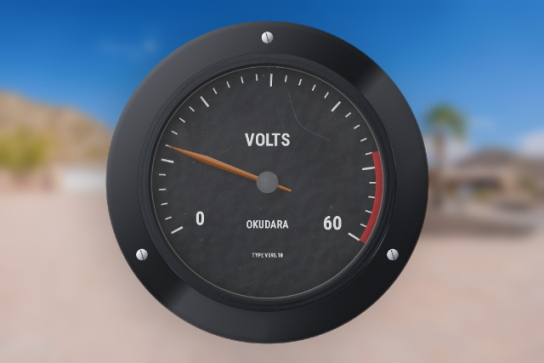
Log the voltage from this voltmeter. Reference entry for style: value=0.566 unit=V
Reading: value=12 unit=V
